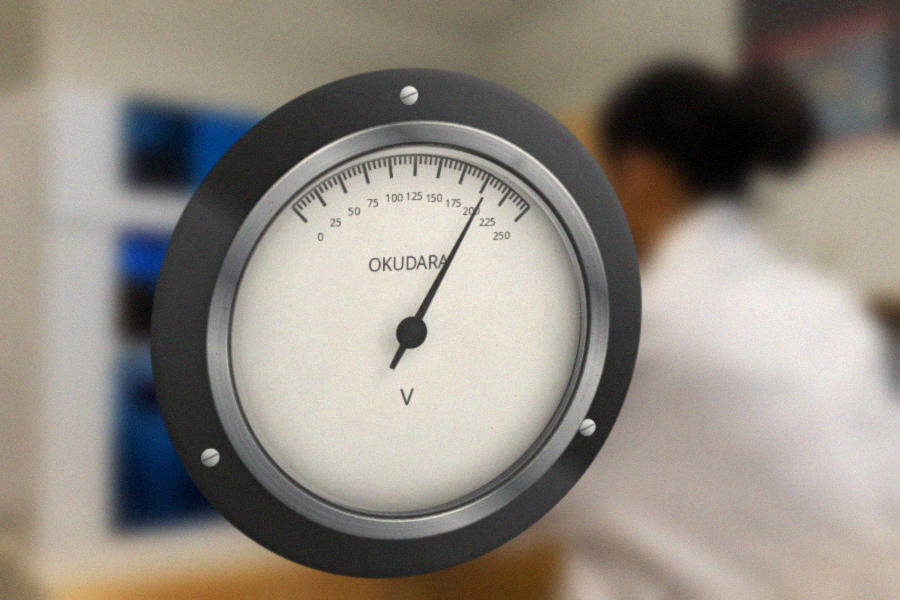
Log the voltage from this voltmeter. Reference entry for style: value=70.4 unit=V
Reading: value=200 unit=V
